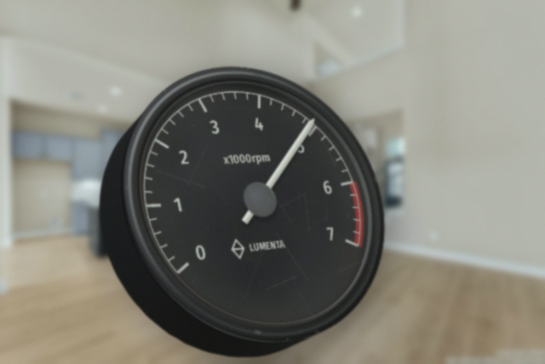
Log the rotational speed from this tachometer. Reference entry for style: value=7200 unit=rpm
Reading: value=4900 unit=rpm
